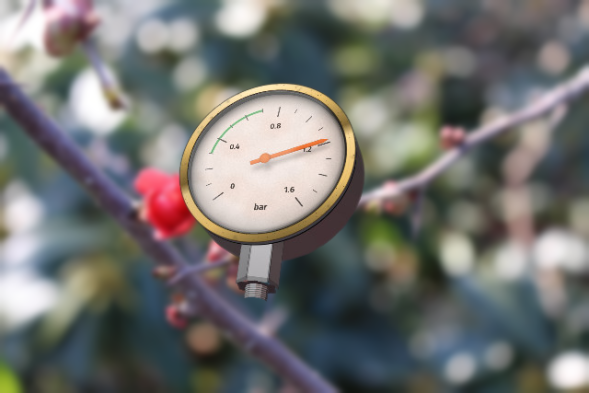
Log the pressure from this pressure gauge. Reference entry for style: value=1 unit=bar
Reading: value=1.2 unit=bar
